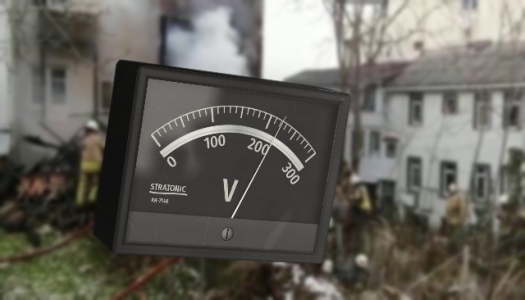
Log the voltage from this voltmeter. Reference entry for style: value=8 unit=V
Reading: value=220 unit=V
